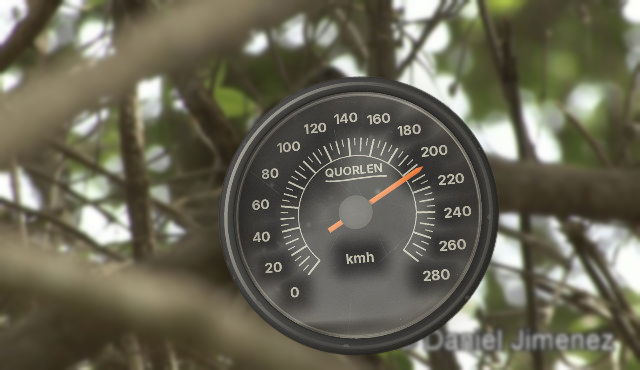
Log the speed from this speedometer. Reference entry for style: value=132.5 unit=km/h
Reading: value=205 unit=km/h
